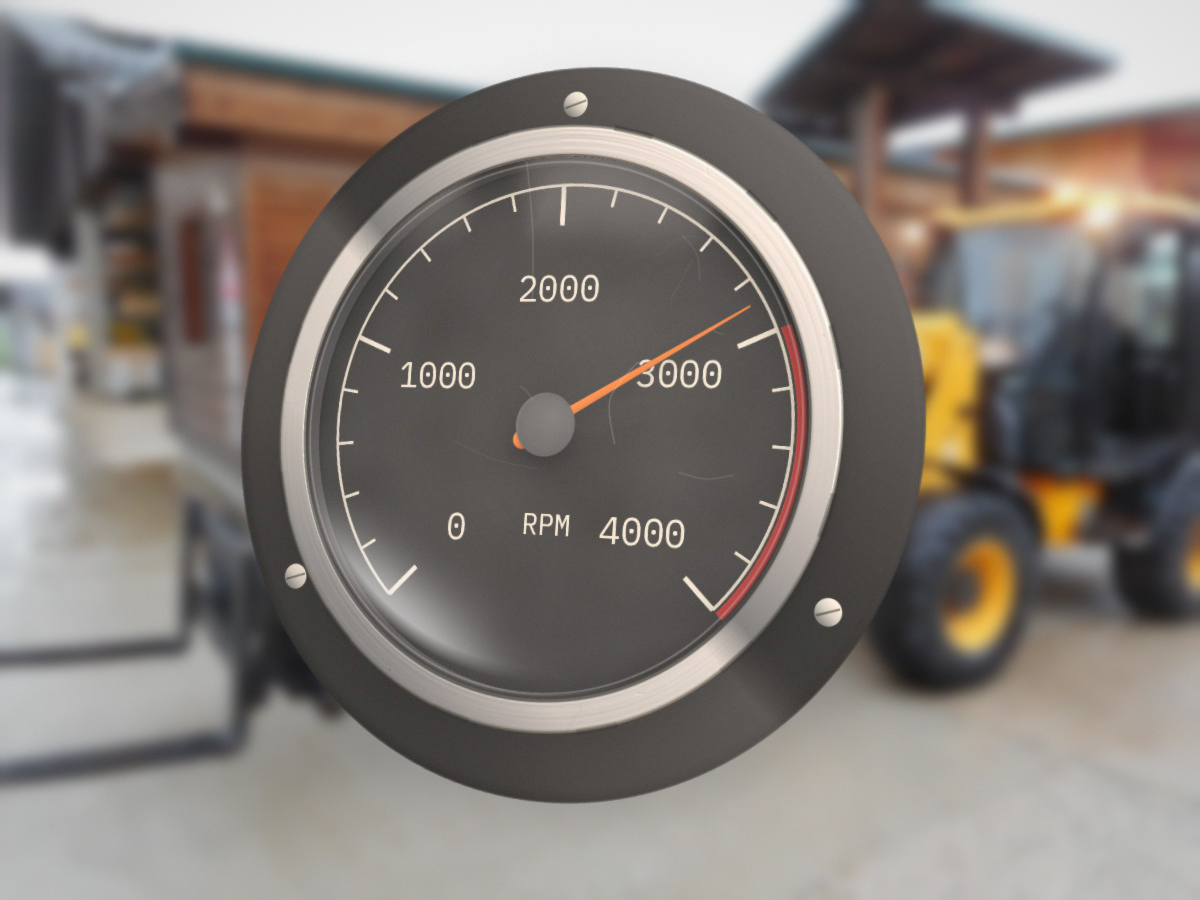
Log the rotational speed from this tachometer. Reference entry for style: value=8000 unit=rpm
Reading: value=2900 unit=rpm
